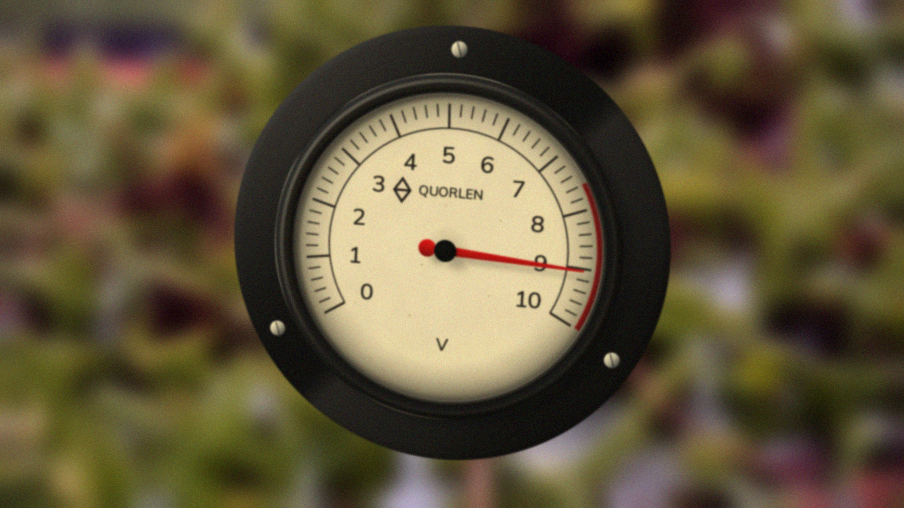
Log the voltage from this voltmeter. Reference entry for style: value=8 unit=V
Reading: value=9 unit=V
